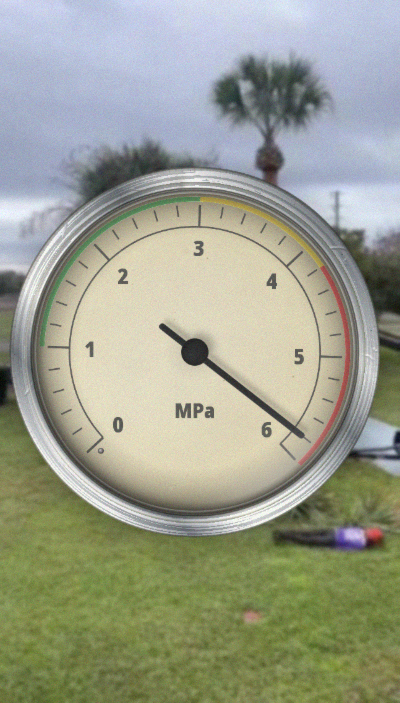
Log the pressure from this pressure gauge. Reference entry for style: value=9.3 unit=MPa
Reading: value=5.8 unit=MPa
